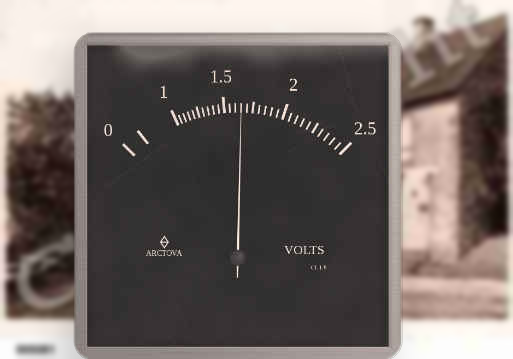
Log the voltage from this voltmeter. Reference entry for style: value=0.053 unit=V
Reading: value=1.65 unit=V
